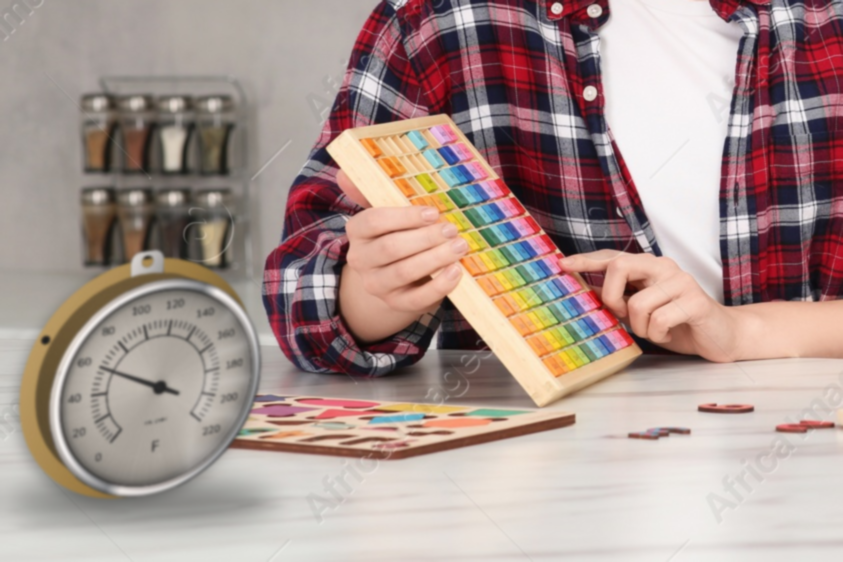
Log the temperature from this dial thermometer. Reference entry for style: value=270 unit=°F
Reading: value=60 unit=°F
